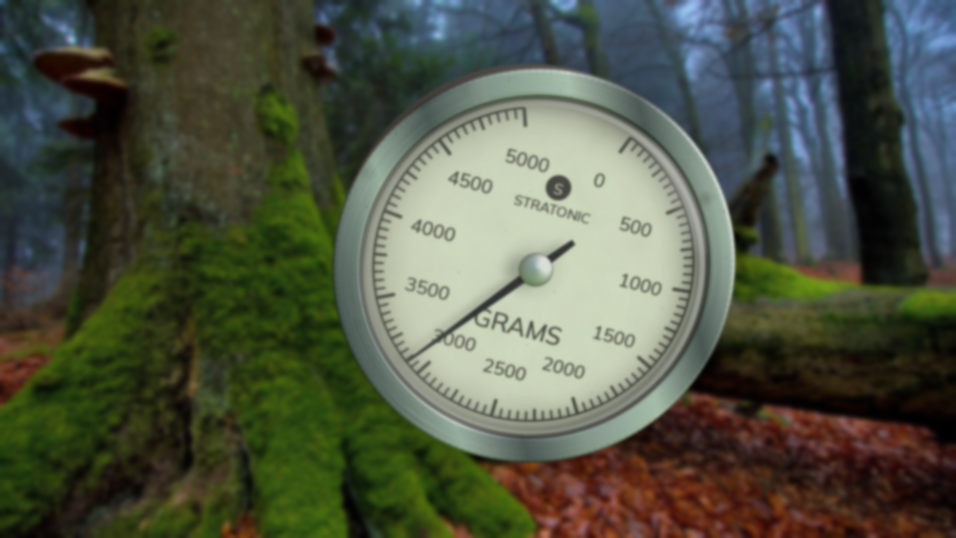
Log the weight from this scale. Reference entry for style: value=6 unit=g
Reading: value=3100 unit=g
